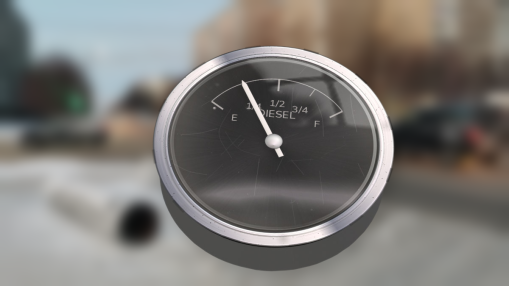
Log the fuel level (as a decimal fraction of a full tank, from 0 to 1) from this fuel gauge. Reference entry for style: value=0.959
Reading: value=0.25
